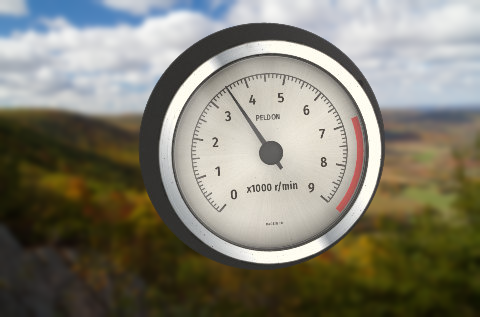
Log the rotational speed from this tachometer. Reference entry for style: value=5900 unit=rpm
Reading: value=3500 unit=rpm
